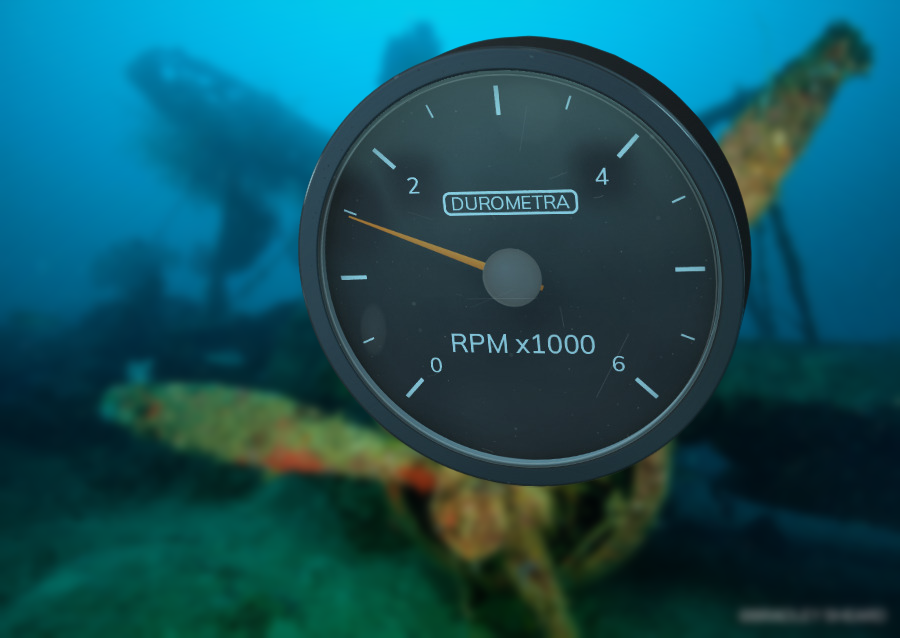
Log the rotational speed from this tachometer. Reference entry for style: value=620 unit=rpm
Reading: value=1500 unit=rpm
